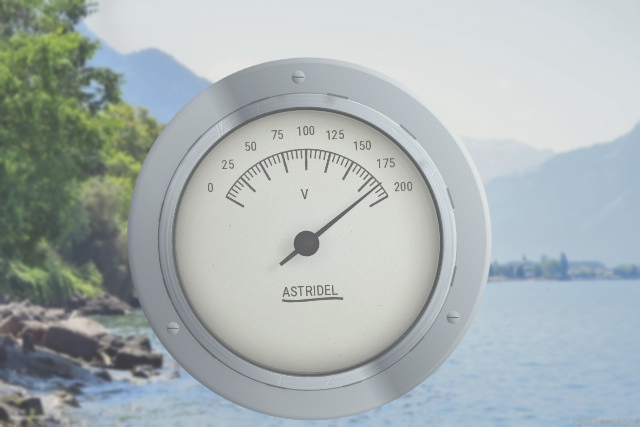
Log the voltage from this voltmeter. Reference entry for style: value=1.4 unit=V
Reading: value=185 unit=V
